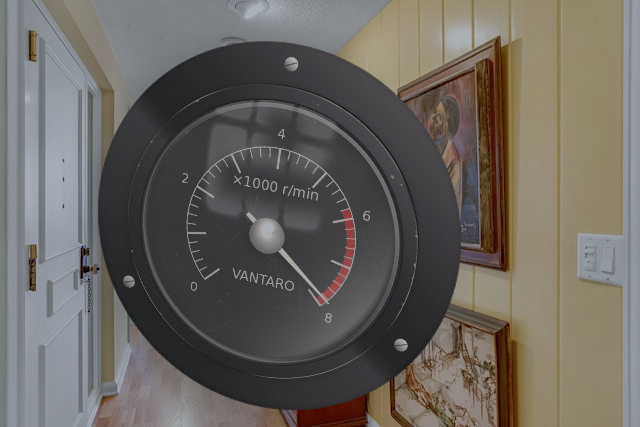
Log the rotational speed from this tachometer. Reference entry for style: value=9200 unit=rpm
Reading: value=7800 unit=rpm
